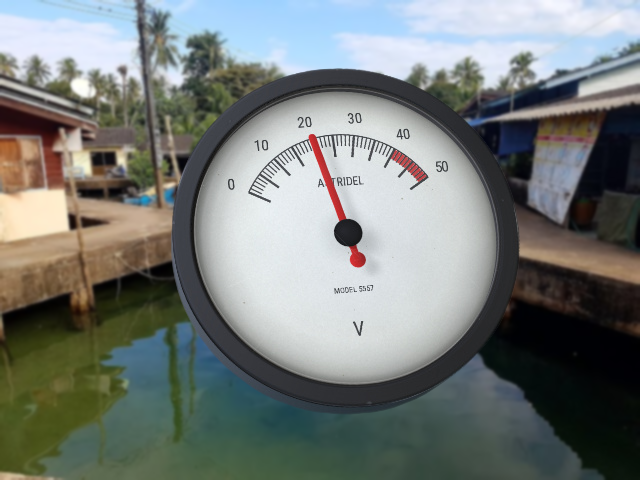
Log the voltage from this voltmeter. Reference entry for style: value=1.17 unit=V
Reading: value=20 unit=V
